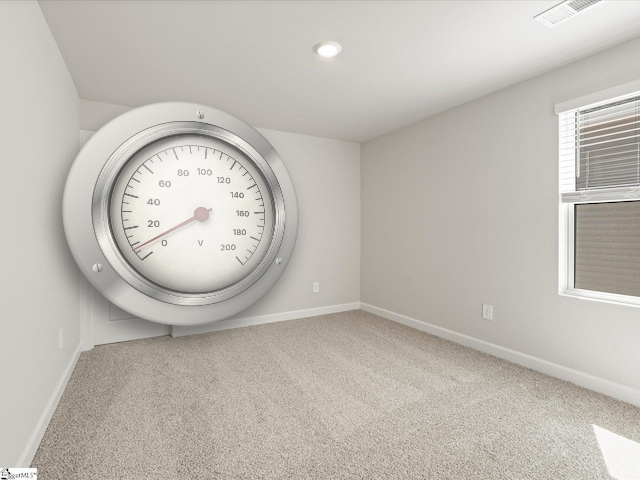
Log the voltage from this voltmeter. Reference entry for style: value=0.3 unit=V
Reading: value=7.5 unit=V
